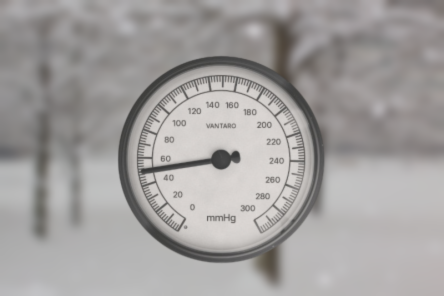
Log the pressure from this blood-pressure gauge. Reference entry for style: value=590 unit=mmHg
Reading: value=50 unit=mmHg
